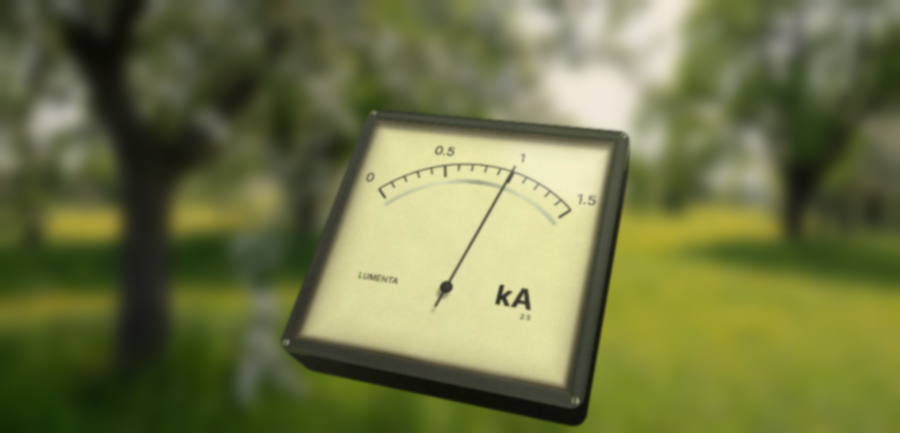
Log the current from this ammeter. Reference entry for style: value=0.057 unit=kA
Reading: value=1 unit=kA
